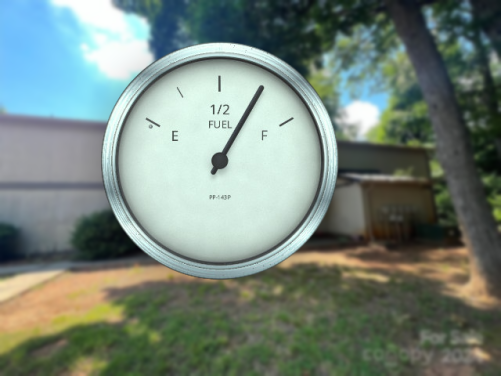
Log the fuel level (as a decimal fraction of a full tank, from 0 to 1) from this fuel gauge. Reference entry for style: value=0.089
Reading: value=0.75
